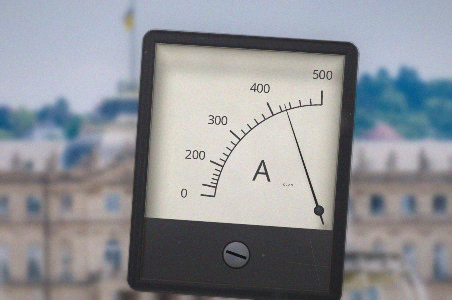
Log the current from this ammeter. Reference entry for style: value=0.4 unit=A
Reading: value=430 unit=A
